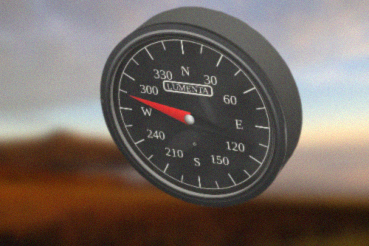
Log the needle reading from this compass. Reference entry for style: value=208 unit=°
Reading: value=285 unit=°
